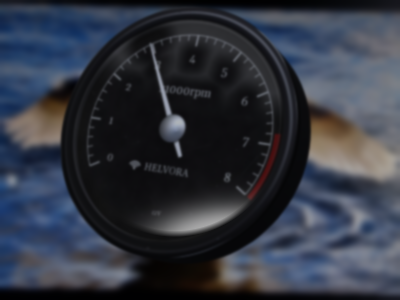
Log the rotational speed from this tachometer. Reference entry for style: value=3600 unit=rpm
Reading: value=3000 unit=rpm
